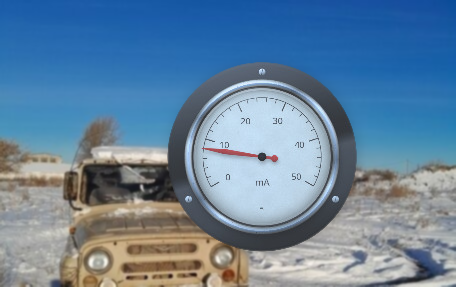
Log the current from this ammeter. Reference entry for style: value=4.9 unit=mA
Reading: value=8 unit=mA
